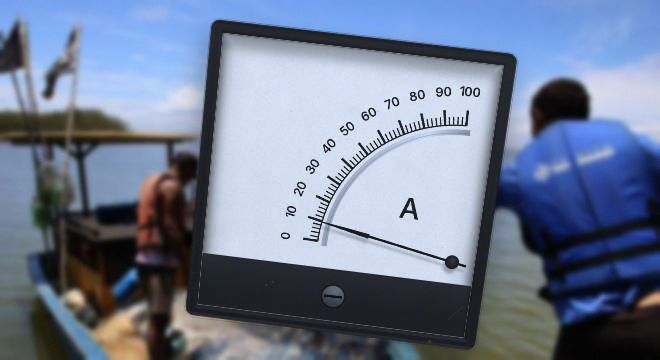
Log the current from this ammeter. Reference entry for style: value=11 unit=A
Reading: value=10 unit=A
